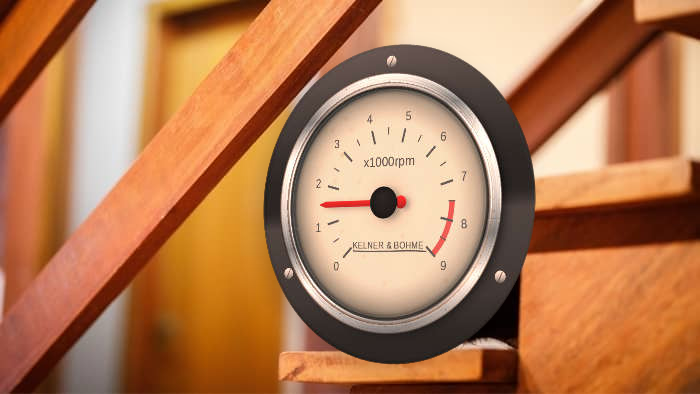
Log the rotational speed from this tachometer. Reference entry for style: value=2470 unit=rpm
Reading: value=1500 unit=rpm
